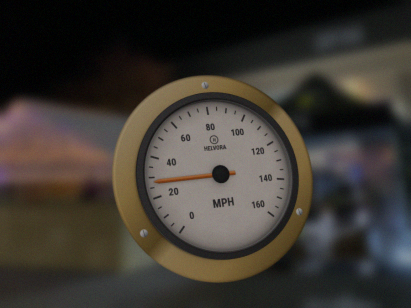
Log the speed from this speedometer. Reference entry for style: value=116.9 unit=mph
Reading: value=27.5 unit=mph
